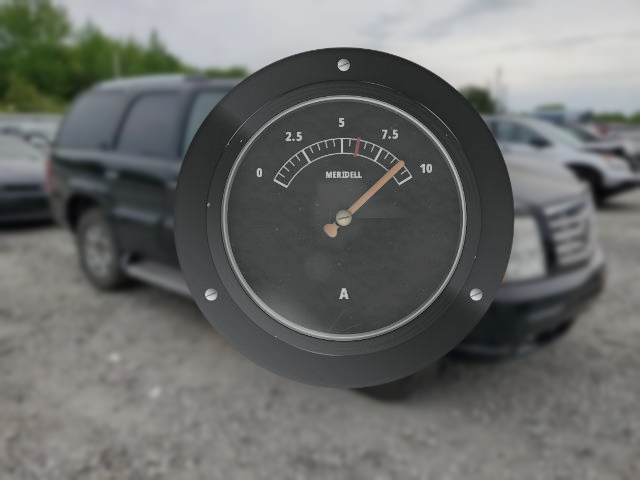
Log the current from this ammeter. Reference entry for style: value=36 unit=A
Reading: value=9 unit=A
